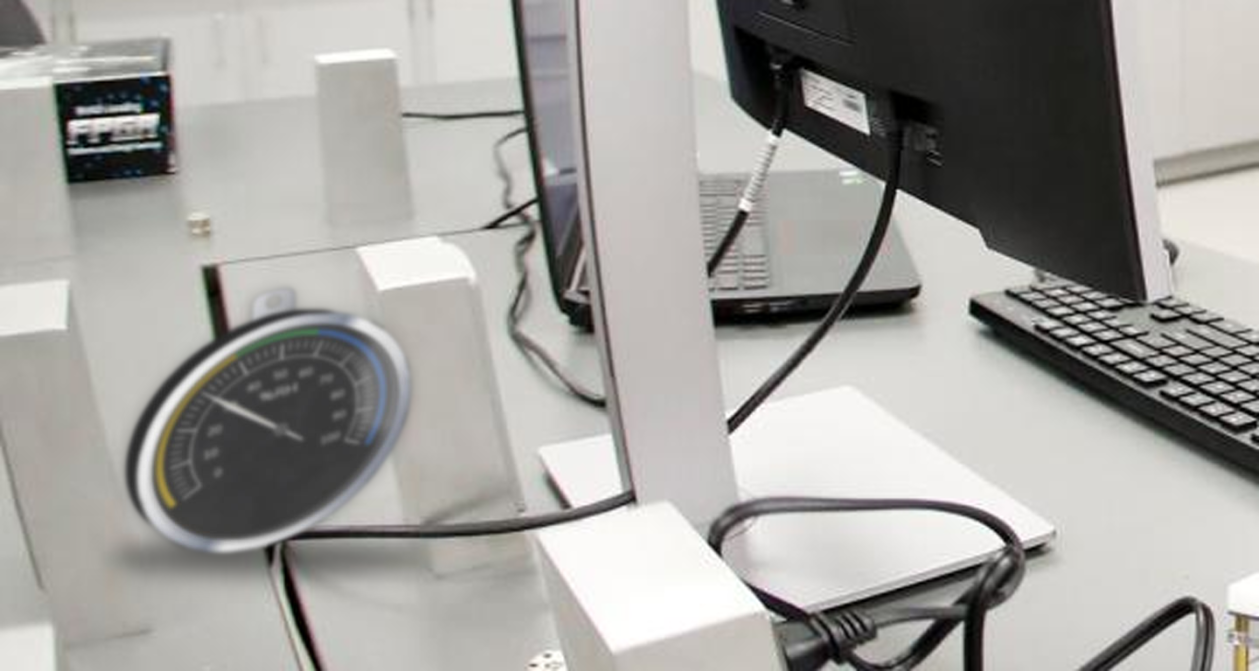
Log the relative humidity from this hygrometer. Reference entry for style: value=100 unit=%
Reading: value=30 unit=%
